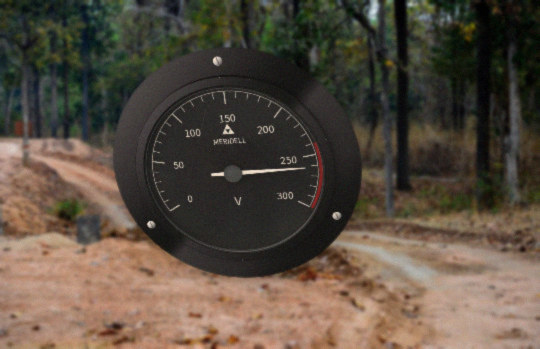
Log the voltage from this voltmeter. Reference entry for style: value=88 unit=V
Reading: value=260 unit=V
